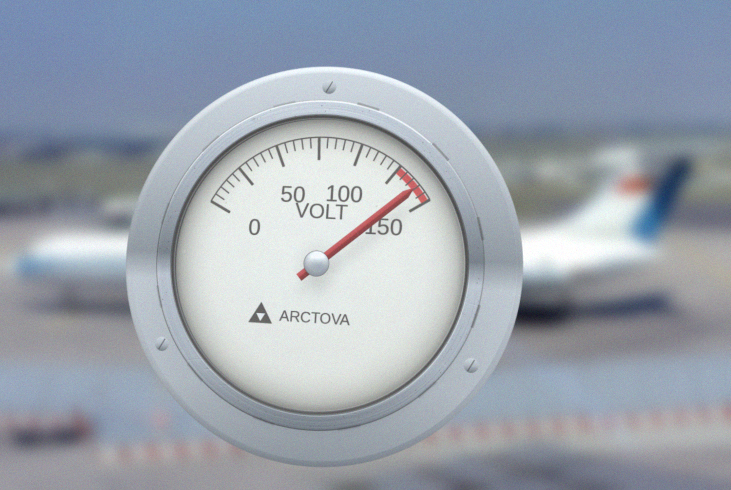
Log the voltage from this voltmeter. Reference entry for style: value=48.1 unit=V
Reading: value=140 unit=V
